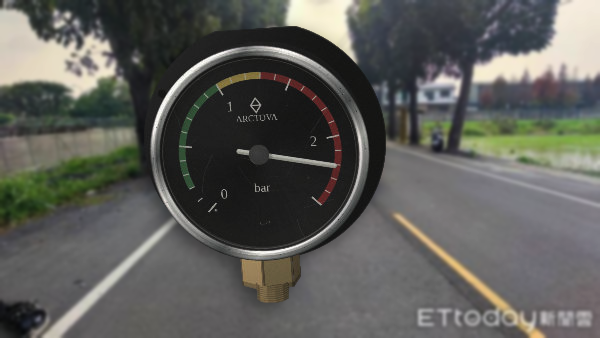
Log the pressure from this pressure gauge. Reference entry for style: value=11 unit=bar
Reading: value=2.2 unit=bar
